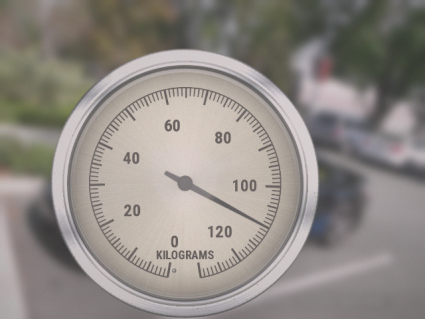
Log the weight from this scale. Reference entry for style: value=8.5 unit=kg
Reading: value=110 unit=kg
